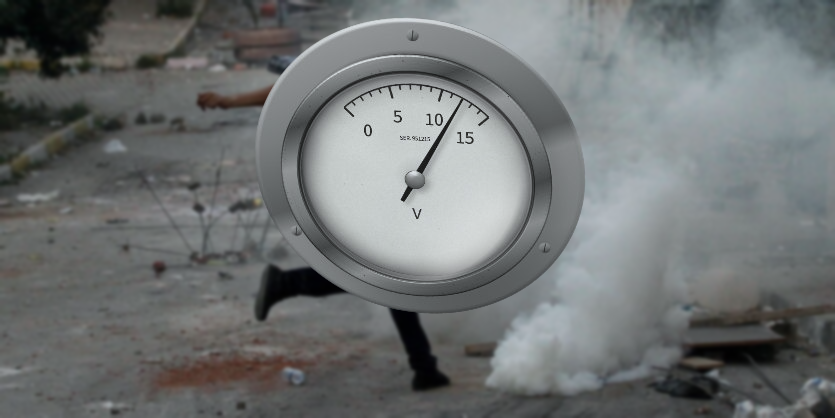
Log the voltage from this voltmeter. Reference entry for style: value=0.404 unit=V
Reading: value=12 unit=V
